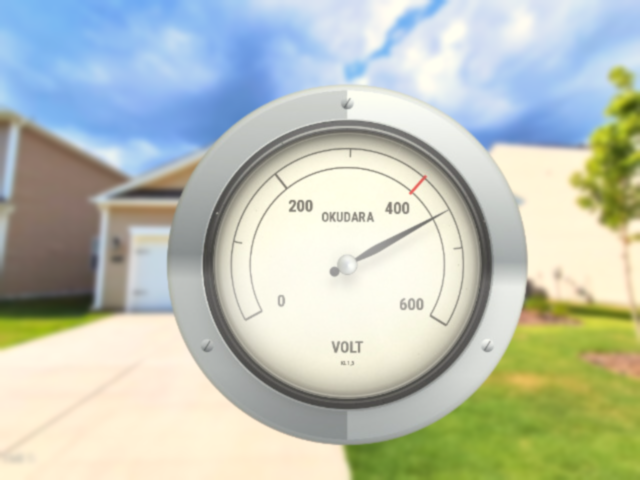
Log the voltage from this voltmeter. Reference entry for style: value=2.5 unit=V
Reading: value=450 unit=V
